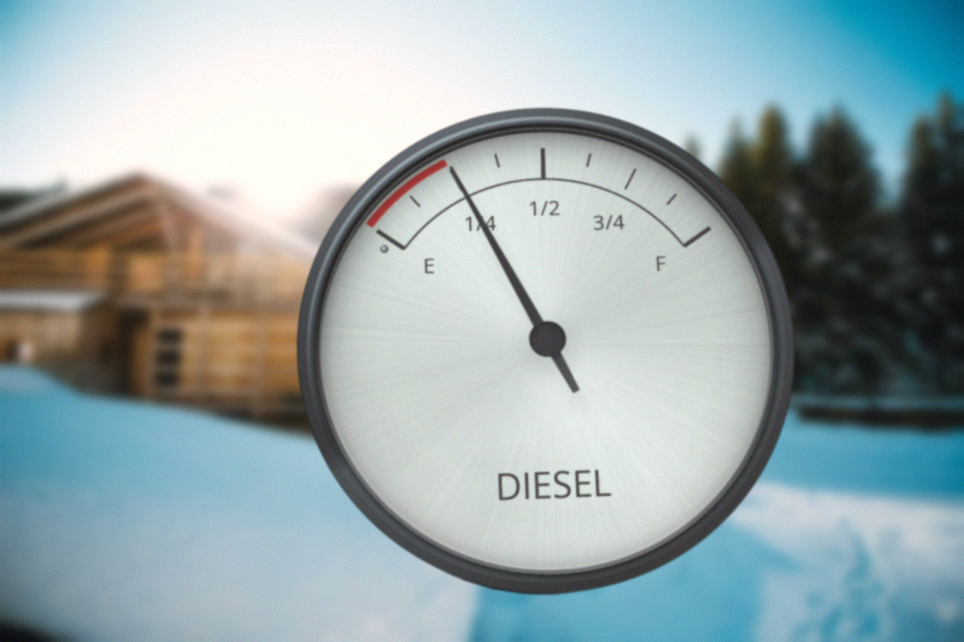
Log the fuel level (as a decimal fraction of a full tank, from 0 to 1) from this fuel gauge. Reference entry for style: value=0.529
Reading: value=0.25
